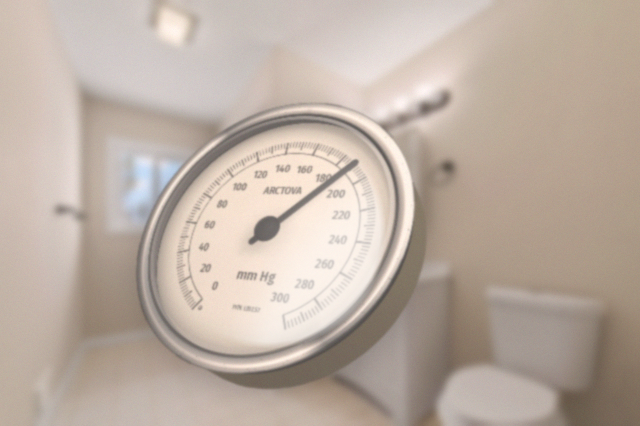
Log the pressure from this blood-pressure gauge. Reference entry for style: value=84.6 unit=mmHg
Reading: value=190 unit=mmHg
